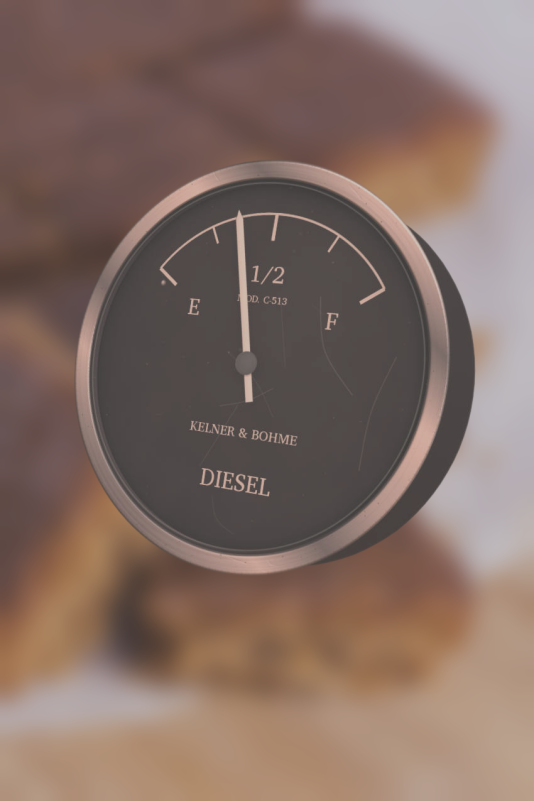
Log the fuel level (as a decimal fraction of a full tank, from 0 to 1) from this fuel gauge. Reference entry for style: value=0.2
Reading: value=0.375
